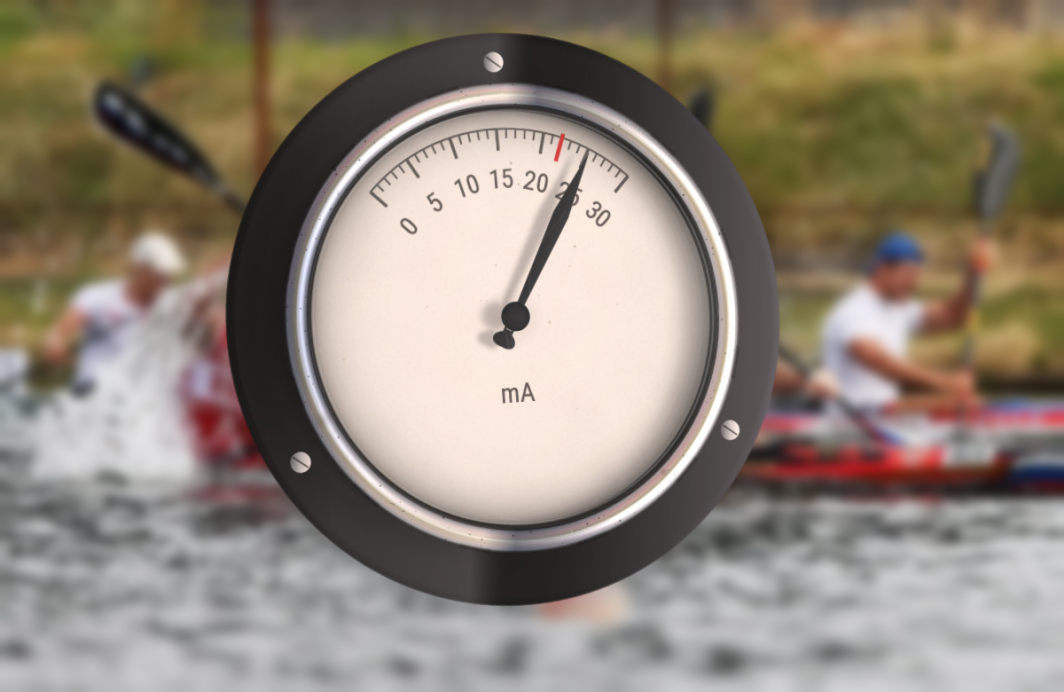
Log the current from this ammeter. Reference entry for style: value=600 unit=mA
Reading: value=25 unit=mA
